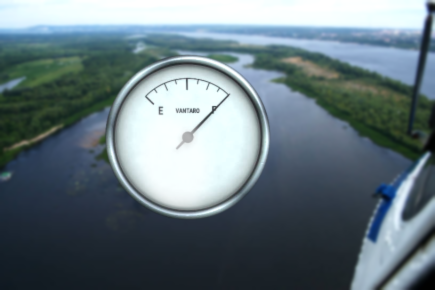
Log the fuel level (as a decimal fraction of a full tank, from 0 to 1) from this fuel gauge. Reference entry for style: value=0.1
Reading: value=1
